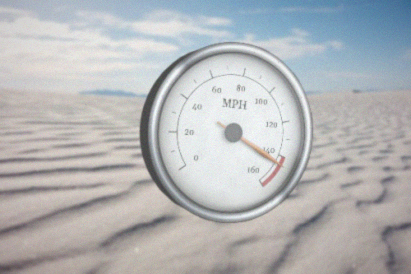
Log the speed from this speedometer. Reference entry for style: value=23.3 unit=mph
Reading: value=145 unit=mph
